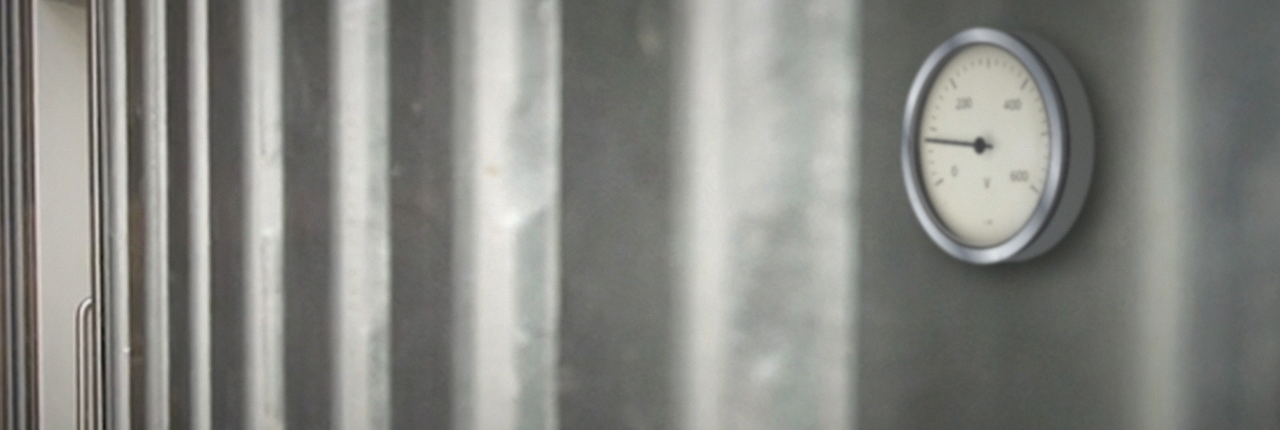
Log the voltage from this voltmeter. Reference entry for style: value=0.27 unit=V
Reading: value=80 unit=V
